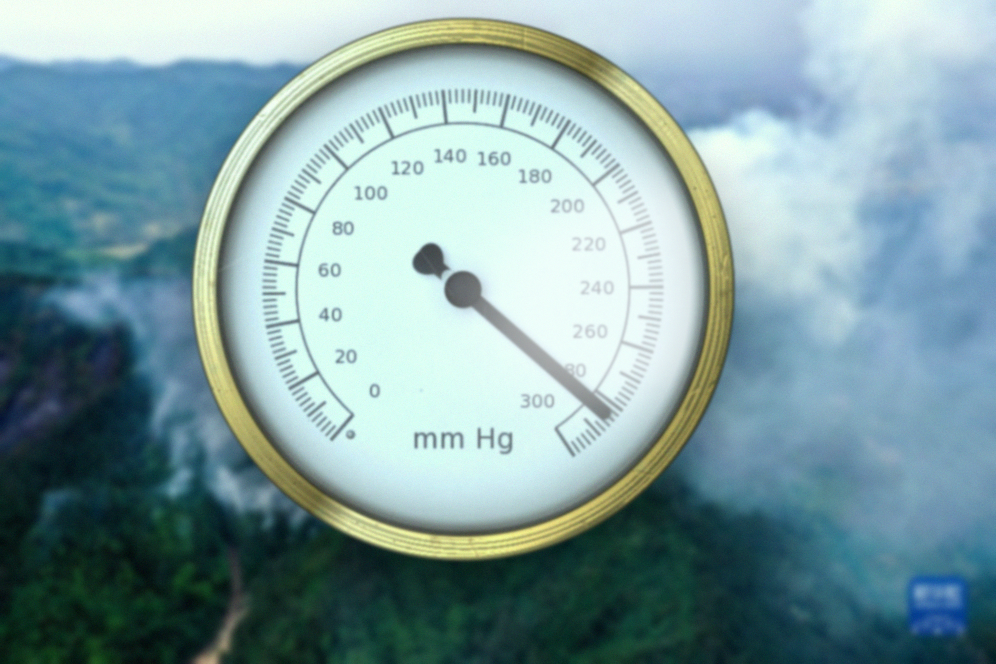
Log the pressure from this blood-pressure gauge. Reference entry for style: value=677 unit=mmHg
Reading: value=284 unit=mmHg
